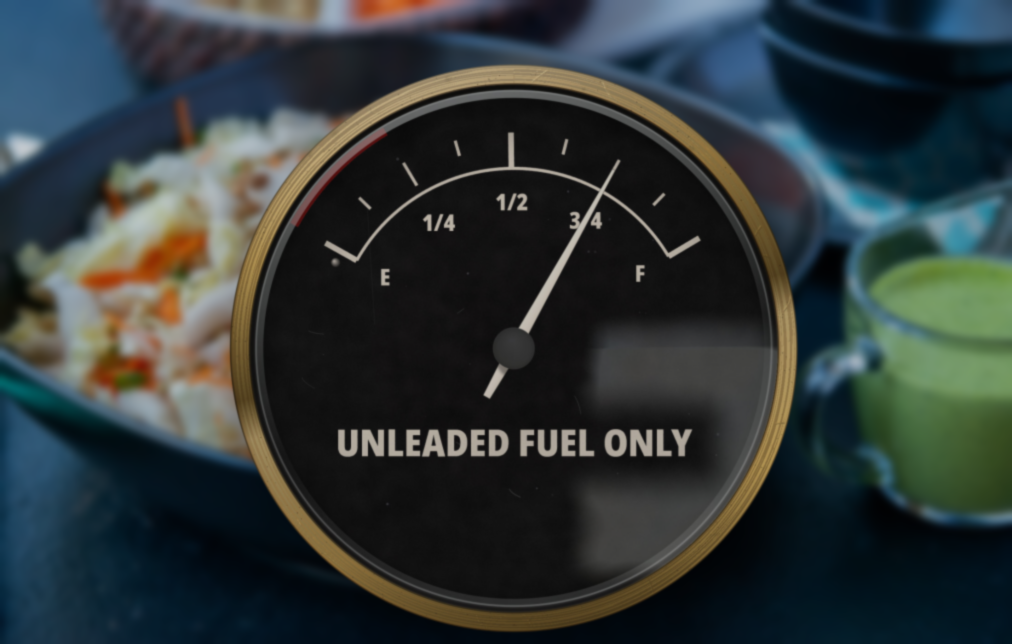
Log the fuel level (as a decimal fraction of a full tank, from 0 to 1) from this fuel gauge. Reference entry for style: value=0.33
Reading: value=0.75
